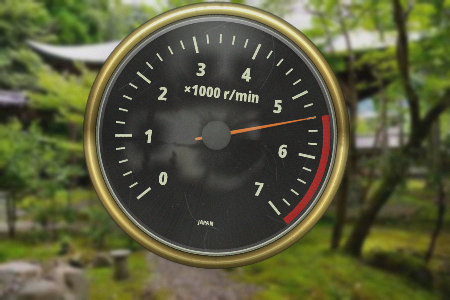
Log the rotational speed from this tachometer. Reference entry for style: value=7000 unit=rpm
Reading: value=5400 unit=rpm
